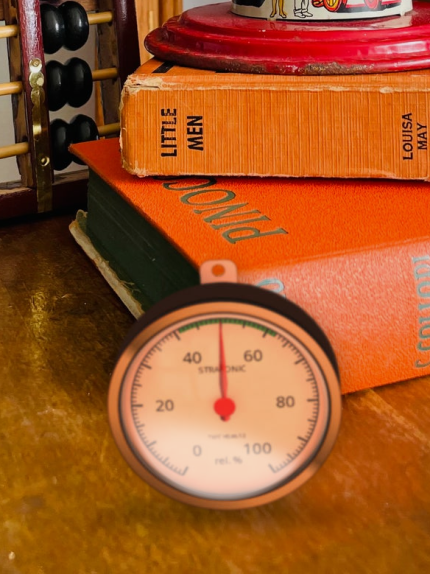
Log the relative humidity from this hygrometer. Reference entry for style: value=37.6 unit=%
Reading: value=50 unit=%
